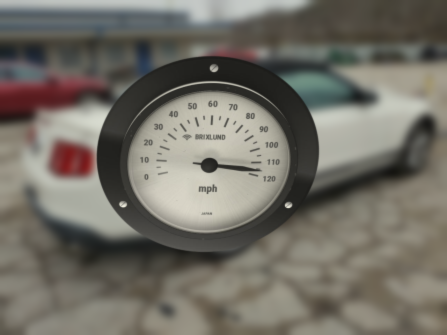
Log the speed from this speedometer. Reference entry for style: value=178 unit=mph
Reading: value=115 unit=mph
